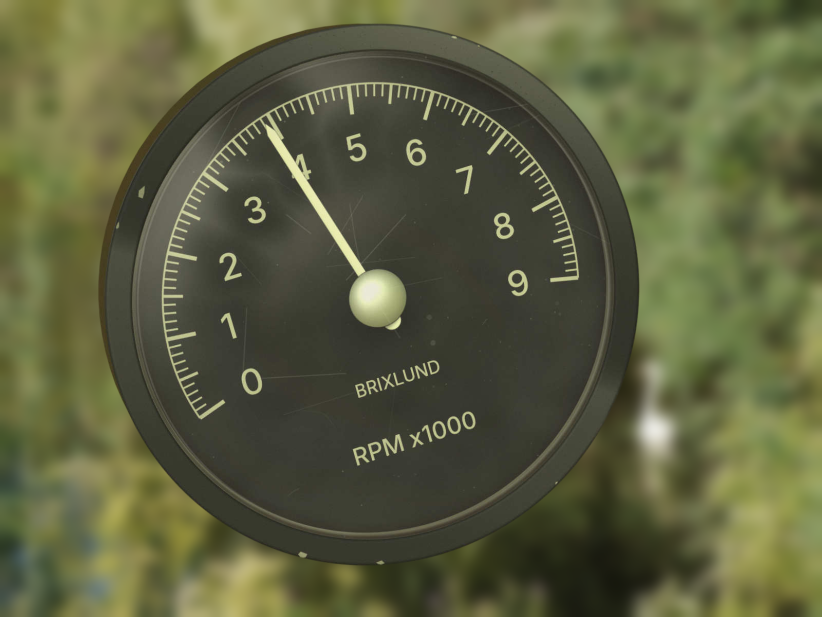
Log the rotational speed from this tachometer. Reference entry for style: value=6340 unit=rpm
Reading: value=3900 unit=rpm
